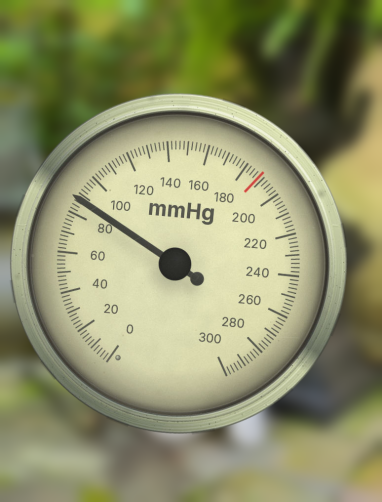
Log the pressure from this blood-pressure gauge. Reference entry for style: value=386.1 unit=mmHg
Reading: value=88 unit=mmHg
